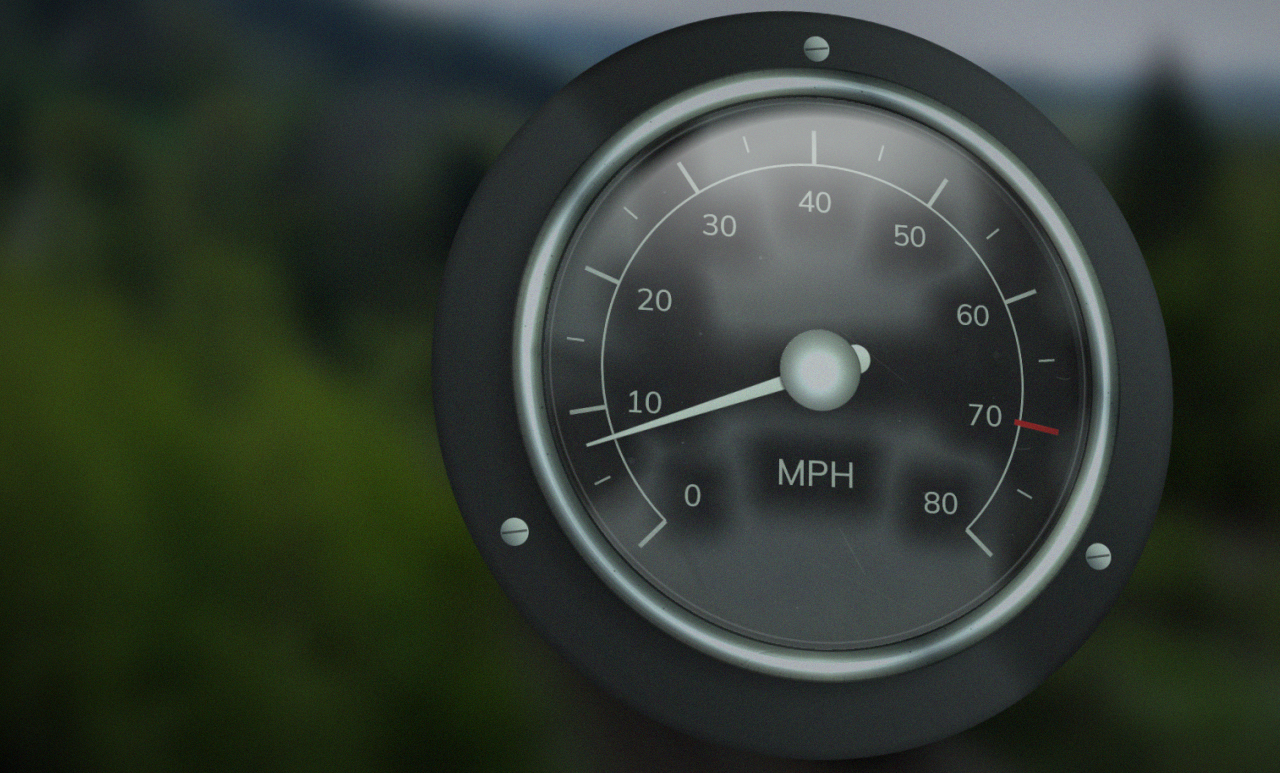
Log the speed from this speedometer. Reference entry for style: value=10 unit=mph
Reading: value=7.5 unit=mph
